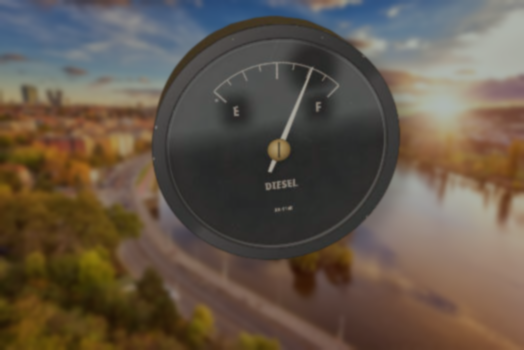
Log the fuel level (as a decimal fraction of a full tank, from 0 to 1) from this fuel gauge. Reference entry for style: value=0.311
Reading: value=0.75
